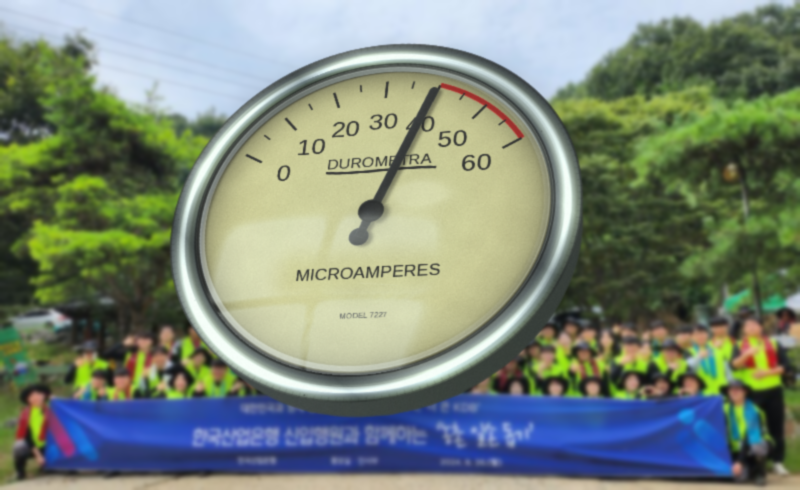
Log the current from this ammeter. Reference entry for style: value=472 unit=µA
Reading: value=40 unit=µA
